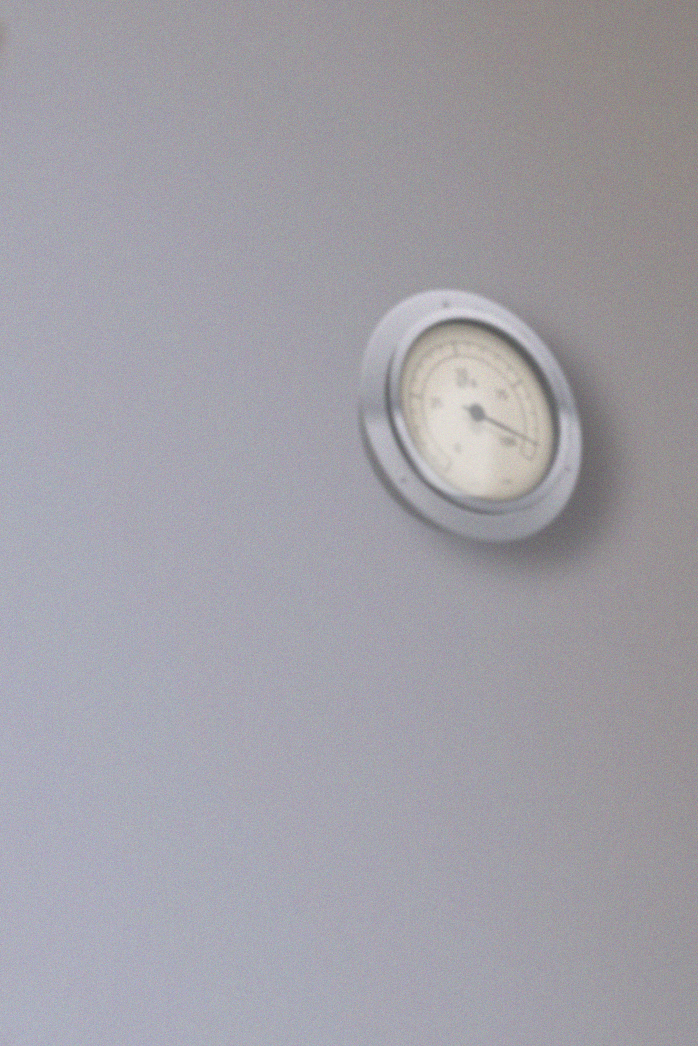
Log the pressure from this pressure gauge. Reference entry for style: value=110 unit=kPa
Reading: value=95 unit=kPa
